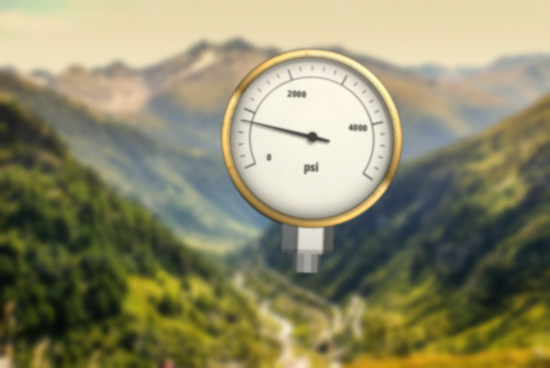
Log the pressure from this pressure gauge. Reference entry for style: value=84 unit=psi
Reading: value=800 unit=psi
